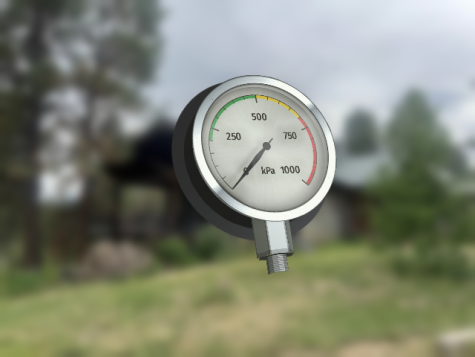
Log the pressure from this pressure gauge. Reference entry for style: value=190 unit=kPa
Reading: value=0 unit=kPa
